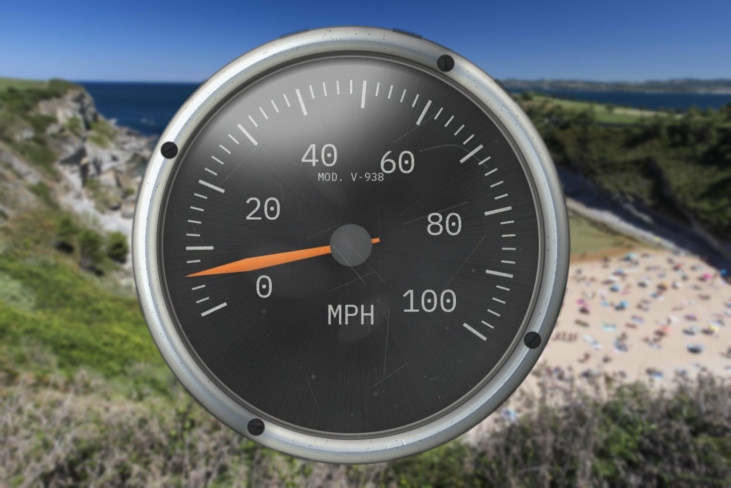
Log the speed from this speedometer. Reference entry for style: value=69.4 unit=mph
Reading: value=6 unit=mph
